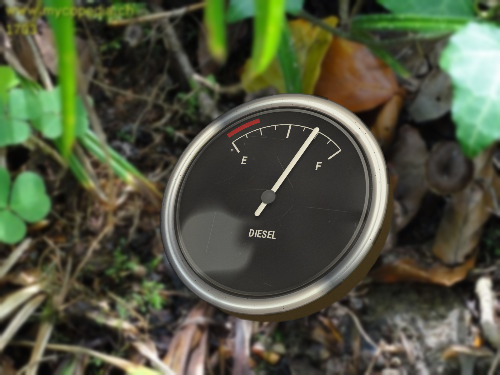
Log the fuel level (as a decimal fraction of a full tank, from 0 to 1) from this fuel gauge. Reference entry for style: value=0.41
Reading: value=0.75
